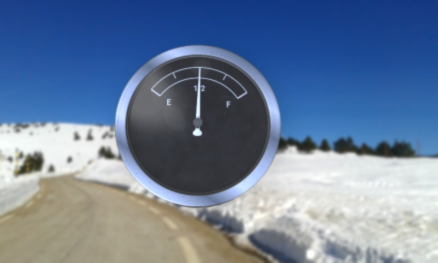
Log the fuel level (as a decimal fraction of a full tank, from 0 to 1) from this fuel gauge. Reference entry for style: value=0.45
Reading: value=0.5
